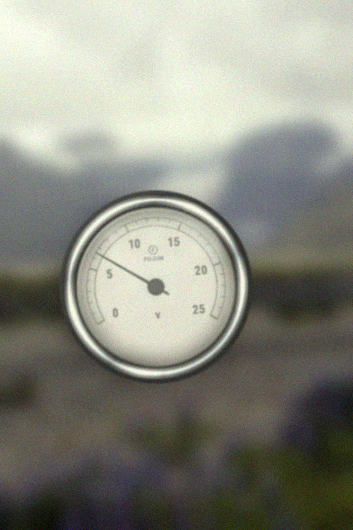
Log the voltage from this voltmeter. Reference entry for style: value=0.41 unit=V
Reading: value=6.5 unit=V
